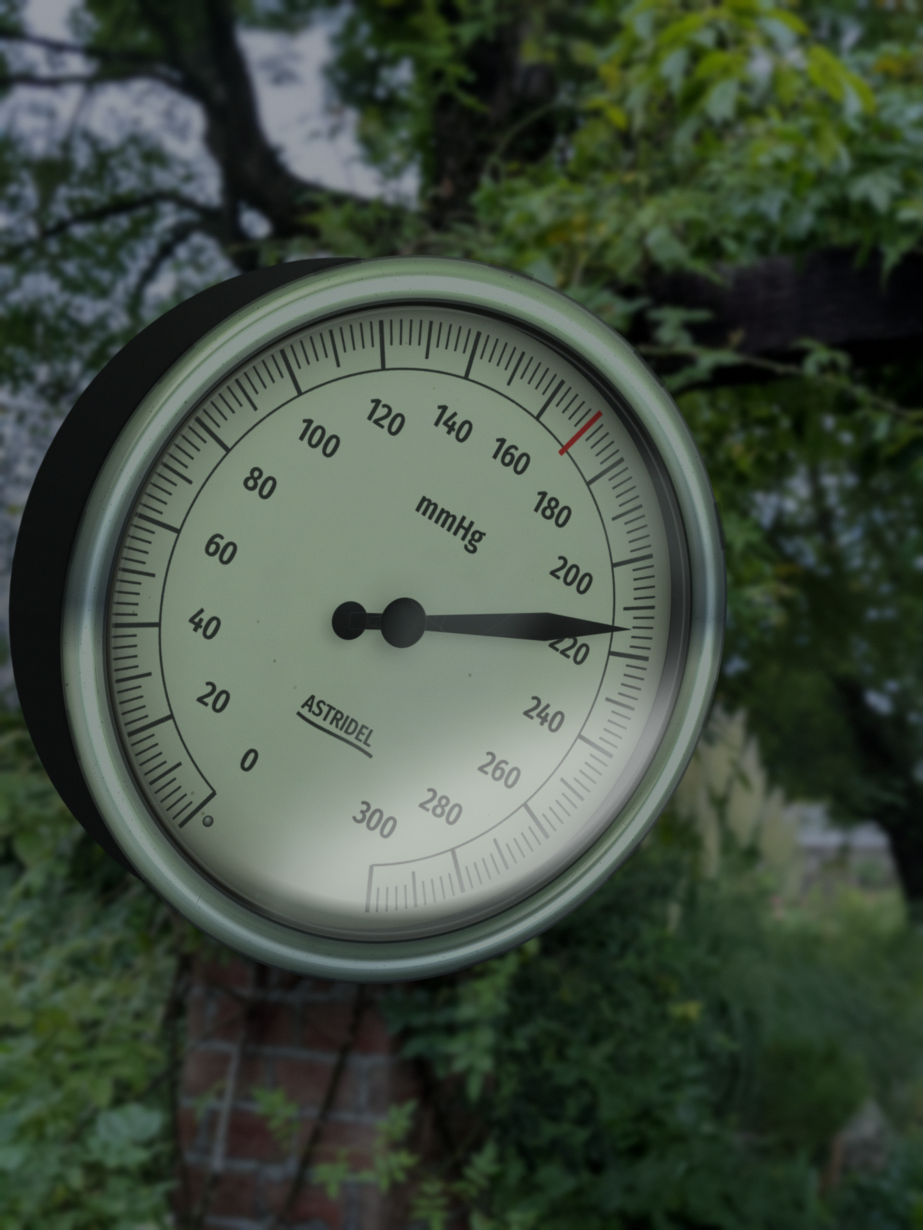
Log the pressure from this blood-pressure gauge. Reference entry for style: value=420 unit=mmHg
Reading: value=214 unit=mmHg
